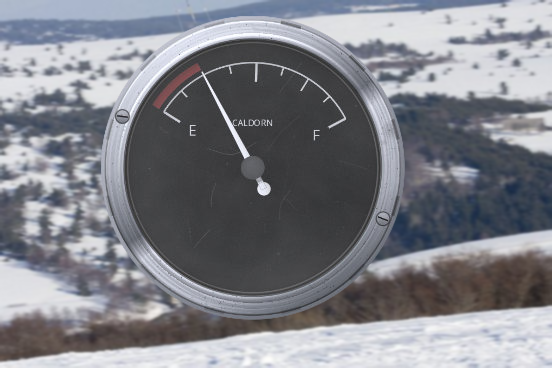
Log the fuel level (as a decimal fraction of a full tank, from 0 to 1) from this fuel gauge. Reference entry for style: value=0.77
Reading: value=0.25
